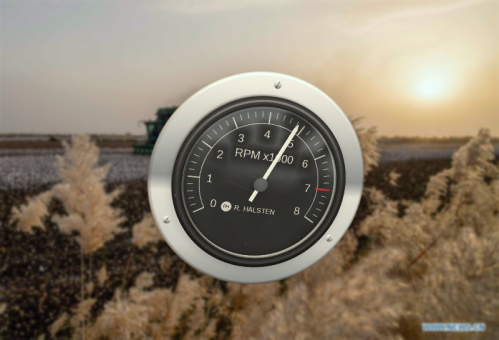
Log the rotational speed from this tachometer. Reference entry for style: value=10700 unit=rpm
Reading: value=4800 unit=rpm
